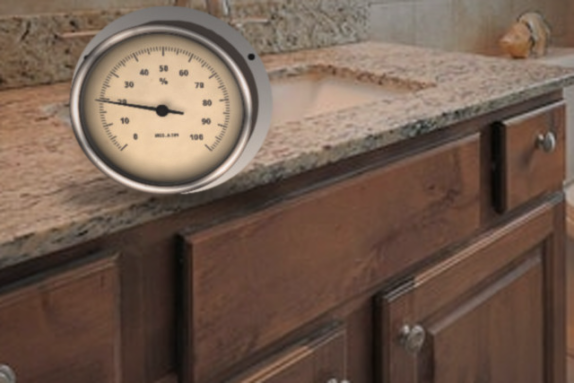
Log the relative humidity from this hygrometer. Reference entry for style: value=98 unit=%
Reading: value=20 unit=%
